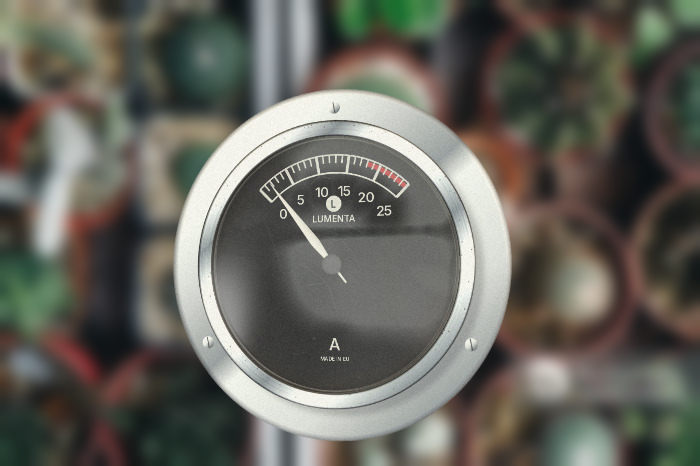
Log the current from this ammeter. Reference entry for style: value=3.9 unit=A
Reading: value=2 unit=A
